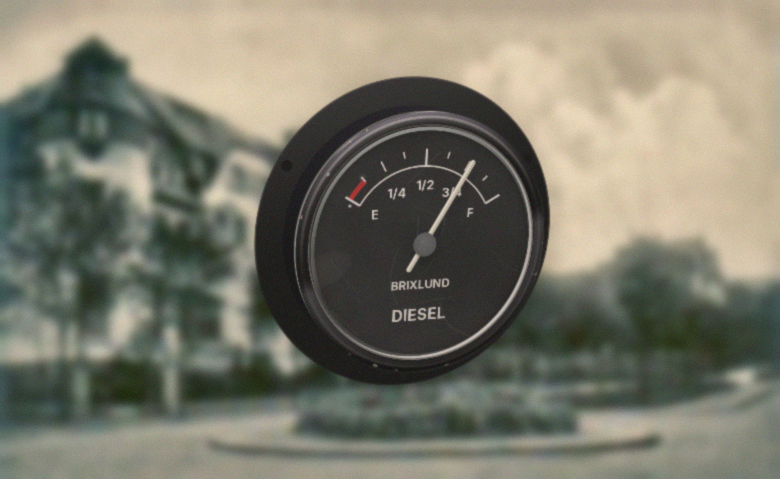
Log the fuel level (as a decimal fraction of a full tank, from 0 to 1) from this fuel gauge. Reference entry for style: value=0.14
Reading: value=0.75
